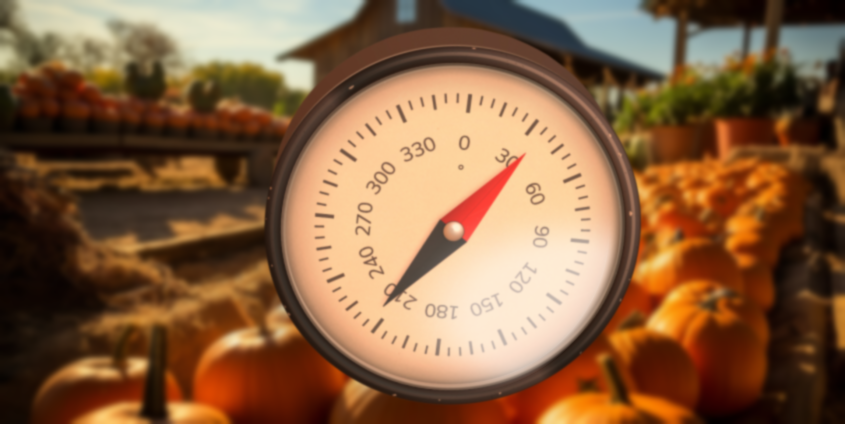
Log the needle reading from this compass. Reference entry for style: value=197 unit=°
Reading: value=35 unit=°
